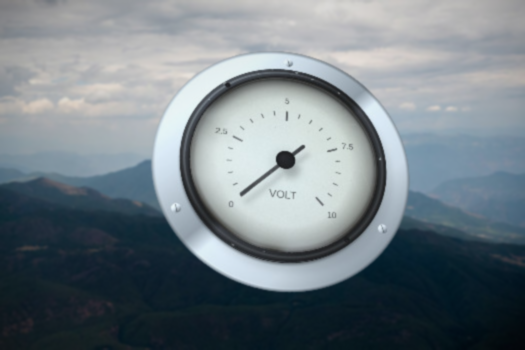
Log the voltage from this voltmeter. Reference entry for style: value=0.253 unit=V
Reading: value=0 unit=V
